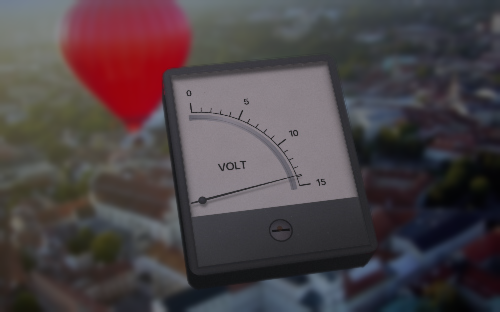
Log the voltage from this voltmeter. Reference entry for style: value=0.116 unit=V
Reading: value=14 unit=V
